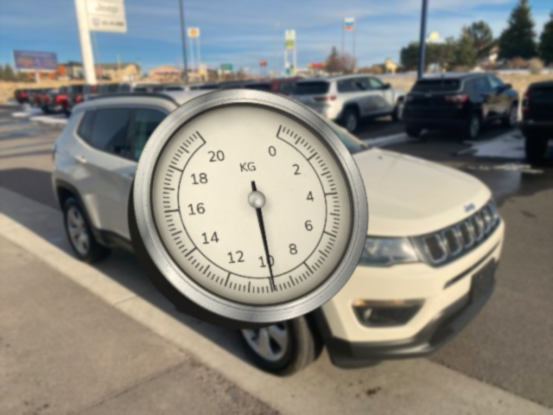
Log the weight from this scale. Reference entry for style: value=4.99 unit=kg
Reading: value=10 unit=kg
